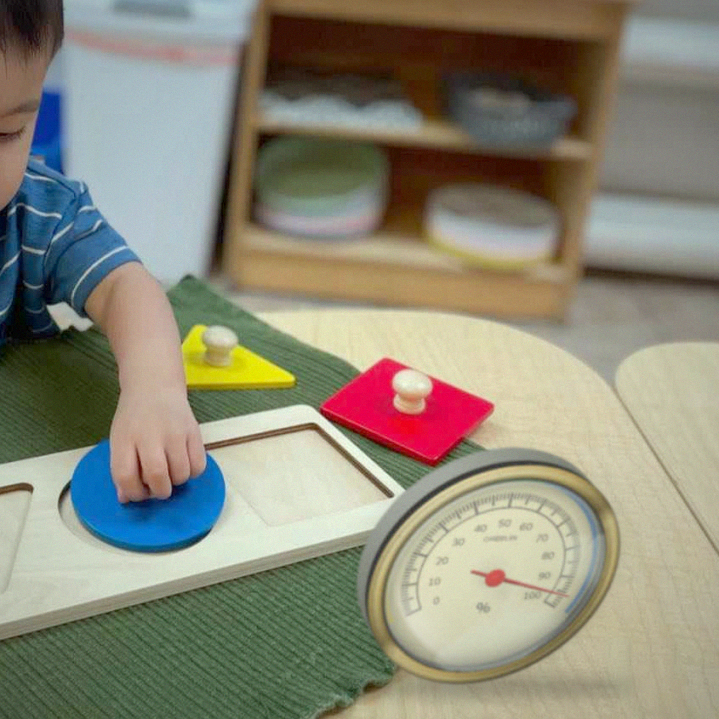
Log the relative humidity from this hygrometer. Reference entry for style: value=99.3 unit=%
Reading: value=95 unit=%
